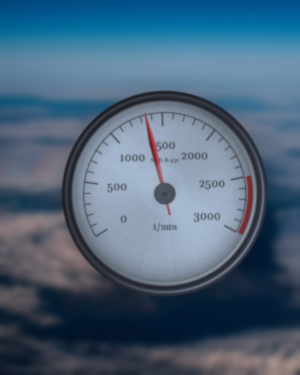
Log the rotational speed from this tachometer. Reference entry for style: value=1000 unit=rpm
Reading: value=1350 unit=rpm
